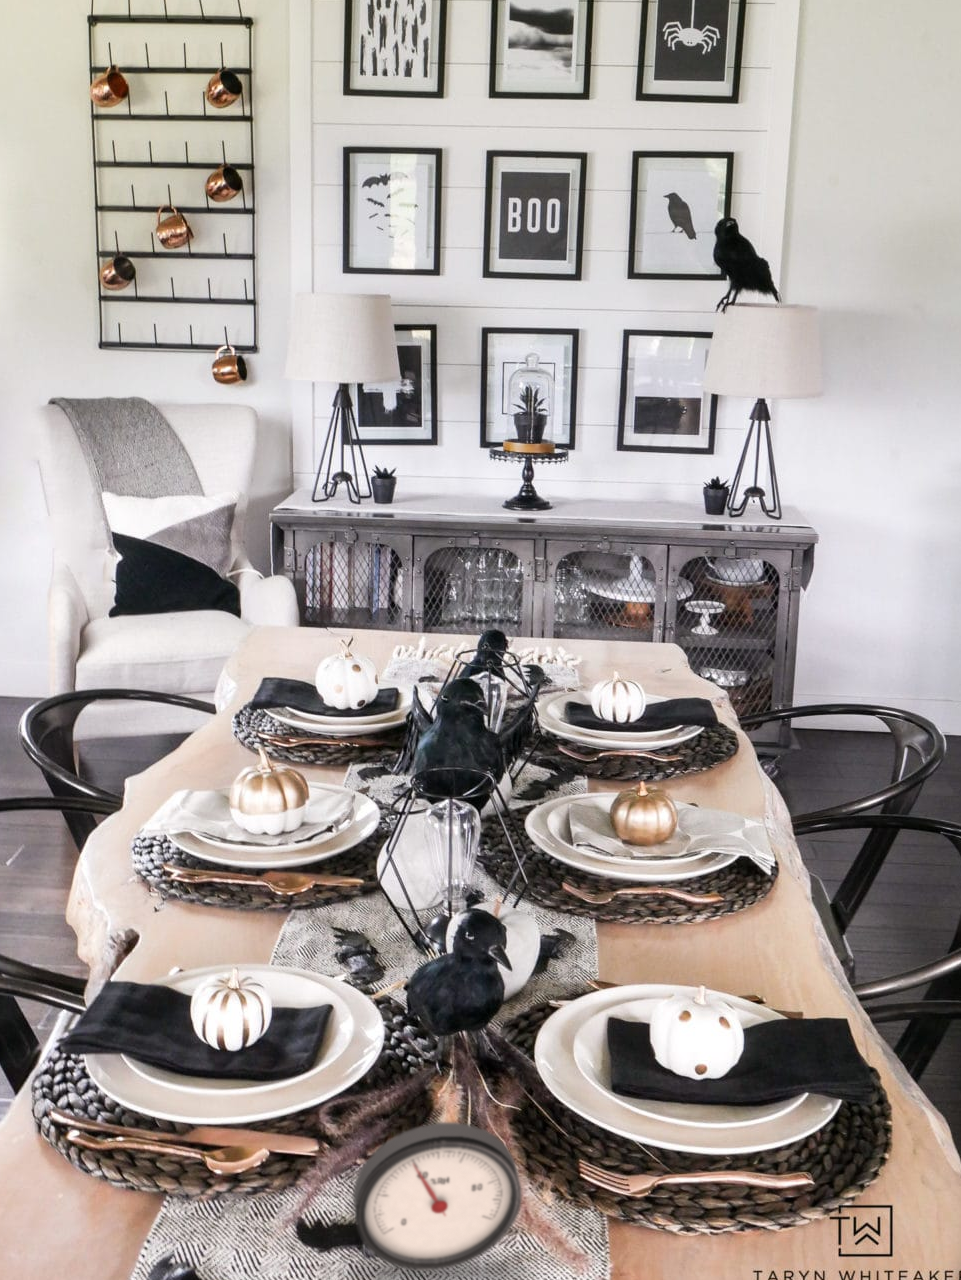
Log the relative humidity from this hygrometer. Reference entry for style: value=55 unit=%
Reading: value=40 unit=%
